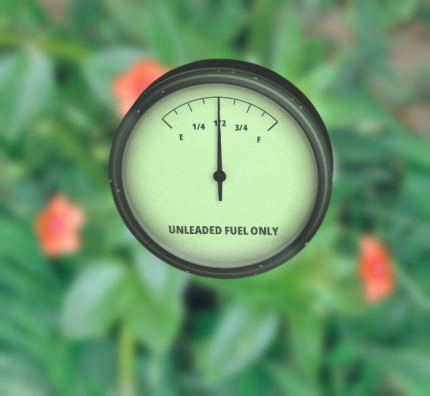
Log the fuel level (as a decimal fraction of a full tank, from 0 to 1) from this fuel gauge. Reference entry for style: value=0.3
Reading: value=0.5
